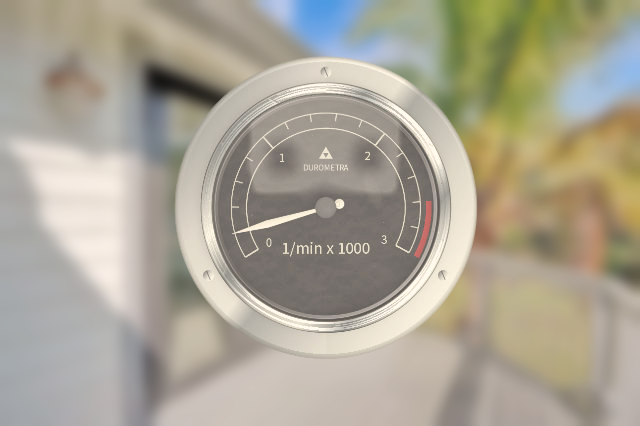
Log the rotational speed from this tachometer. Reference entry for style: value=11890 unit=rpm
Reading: value=200 unit=rpm
